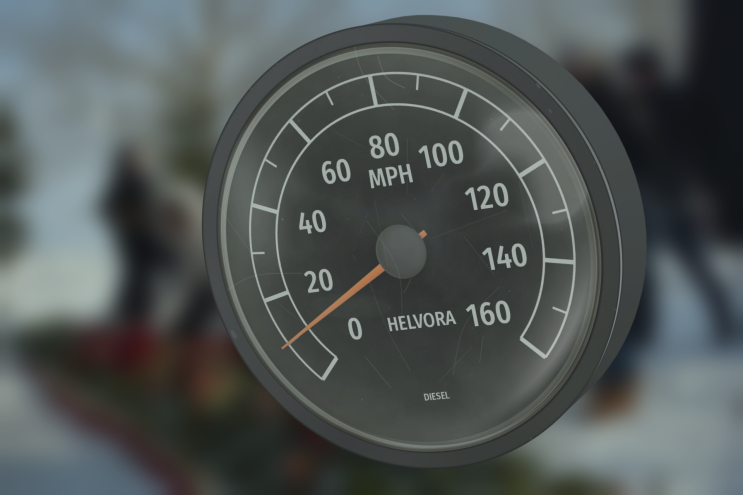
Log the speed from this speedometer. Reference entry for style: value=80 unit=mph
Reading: value=10 unit=mph
